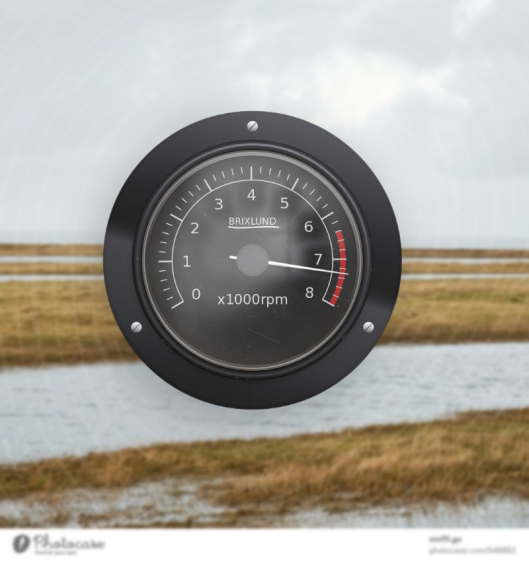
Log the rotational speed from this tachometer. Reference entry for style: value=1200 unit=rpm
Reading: value=7300 unit=rpm
